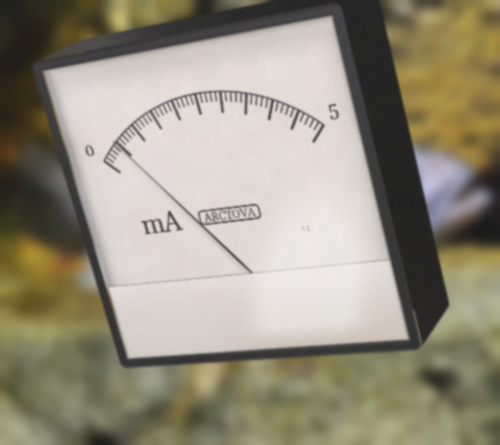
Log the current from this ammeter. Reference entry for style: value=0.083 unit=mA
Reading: value=0.5 unit=mA
